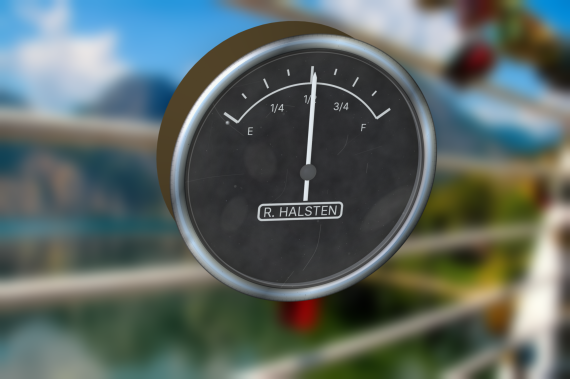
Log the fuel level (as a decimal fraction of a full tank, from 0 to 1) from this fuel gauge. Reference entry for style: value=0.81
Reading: value=0.5
